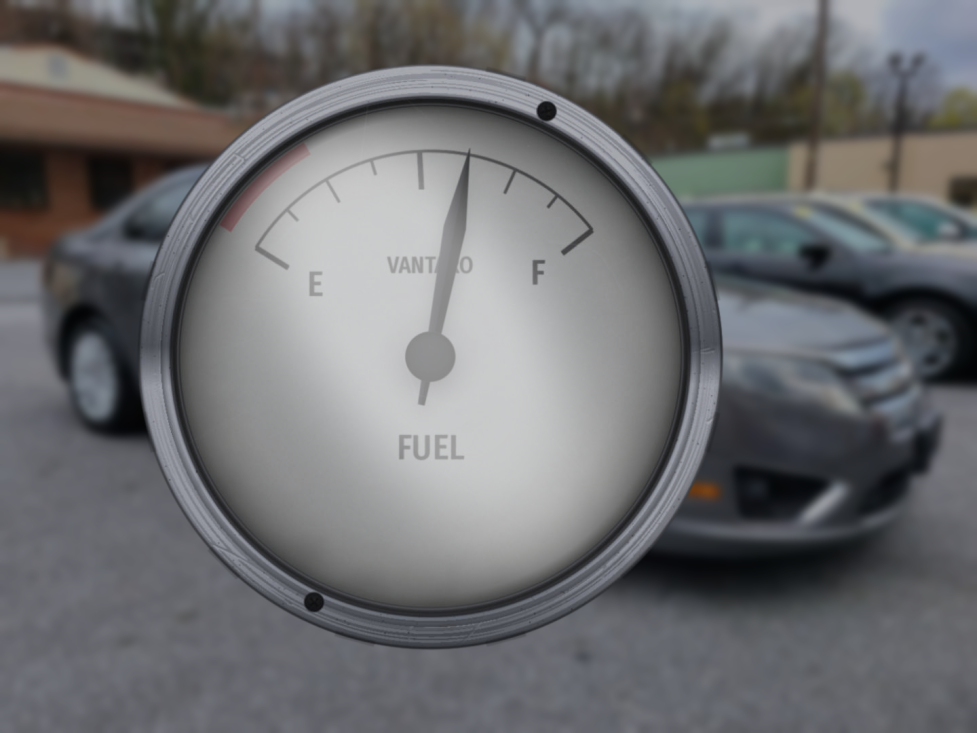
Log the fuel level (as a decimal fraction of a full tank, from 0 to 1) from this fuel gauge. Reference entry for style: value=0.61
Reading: value=0.625
